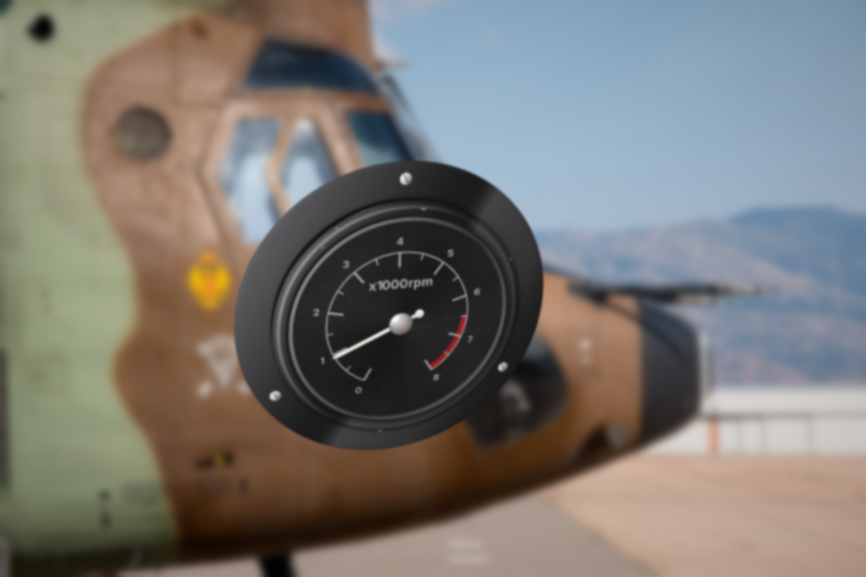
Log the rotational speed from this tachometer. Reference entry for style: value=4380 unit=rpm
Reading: value=1000 unit=rpm
